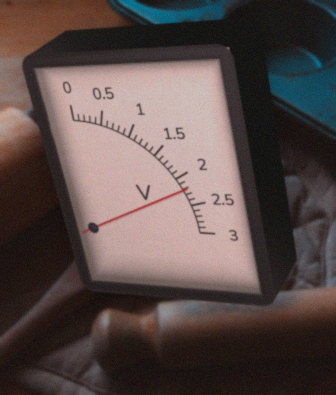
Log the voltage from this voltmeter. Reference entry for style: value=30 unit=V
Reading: value=2.2 unit=V
